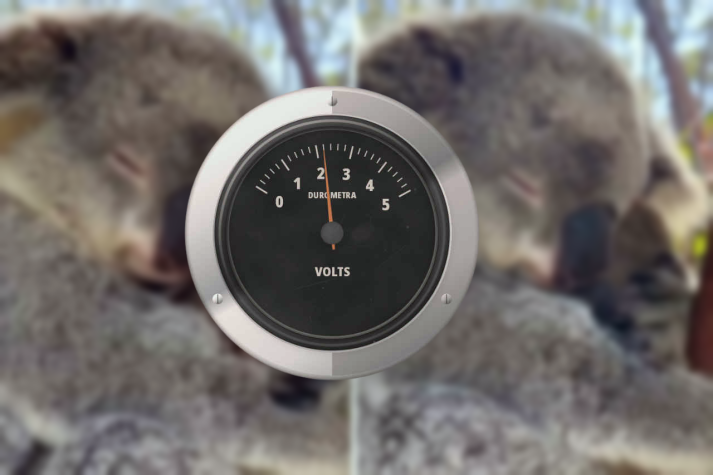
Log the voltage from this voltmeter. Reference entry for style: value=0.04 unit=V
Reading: value=2.2 unit=V
